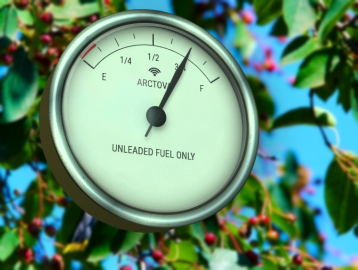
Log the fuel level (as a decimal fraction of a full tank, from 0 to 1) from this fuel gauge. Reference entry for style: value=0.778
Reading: value=0.75
